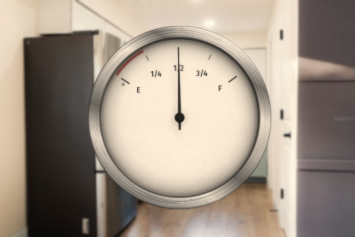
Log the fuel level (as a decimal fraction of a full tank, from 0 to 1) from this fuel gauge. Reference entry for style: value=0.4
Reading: value=0.5
